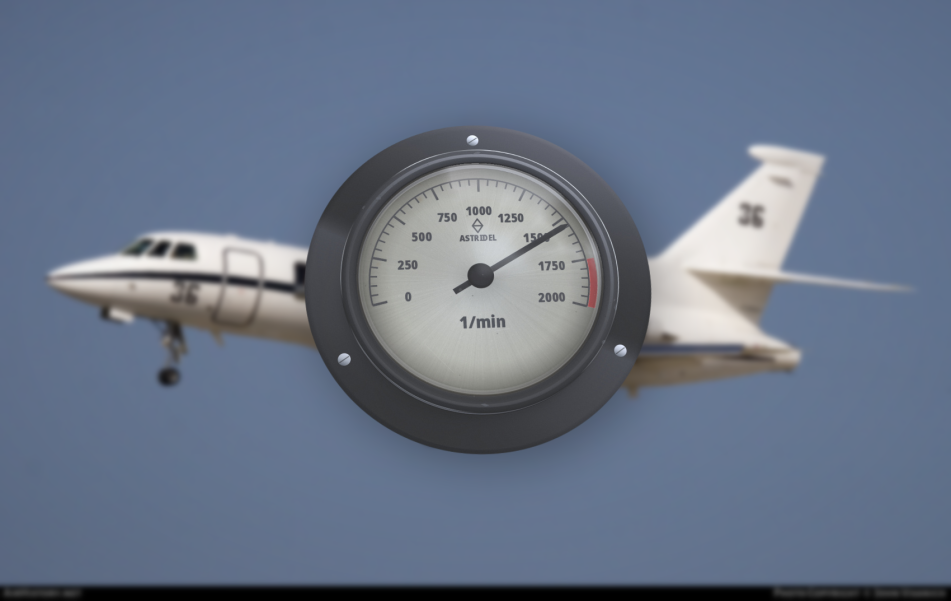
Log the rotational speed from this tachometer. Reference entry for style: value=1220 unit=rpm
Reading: value=1550 unit=rpm
